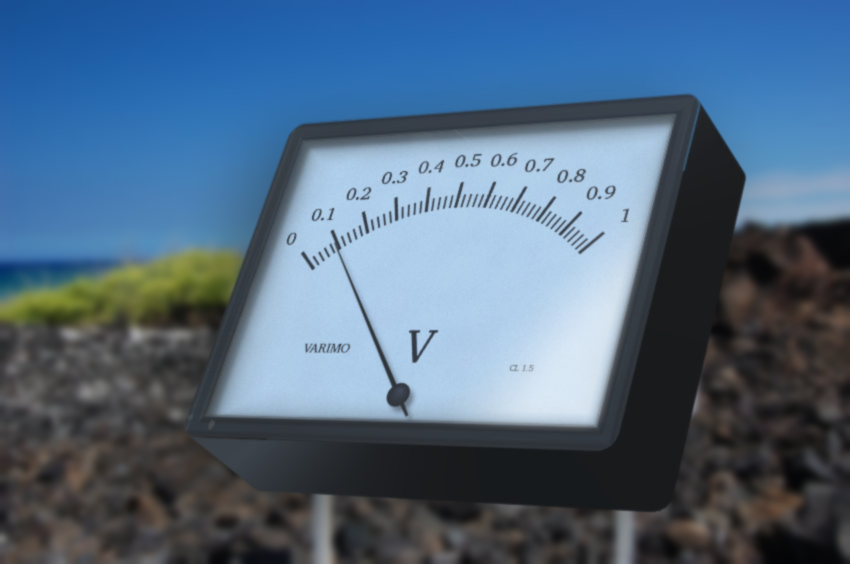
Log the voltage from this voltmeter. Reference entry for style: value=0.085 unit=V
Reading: value=0.1 unit=V
